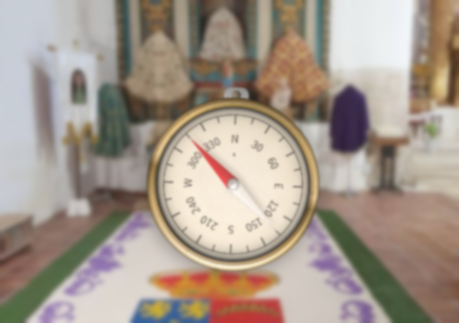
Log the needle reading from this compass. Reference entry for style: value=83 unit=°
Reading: value=315 unit=°
